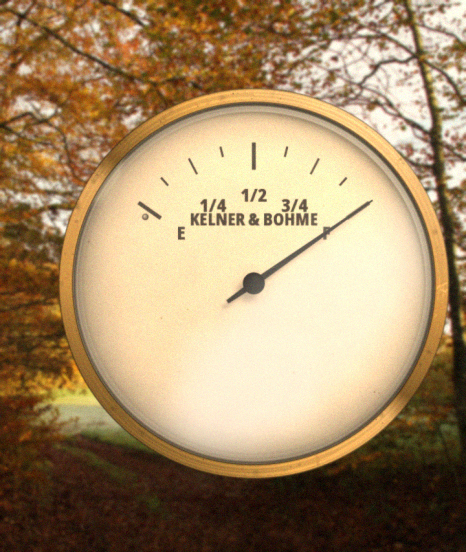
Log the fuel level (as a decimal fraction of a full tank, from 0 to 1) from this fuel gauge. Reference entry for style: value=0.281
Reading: value=1
